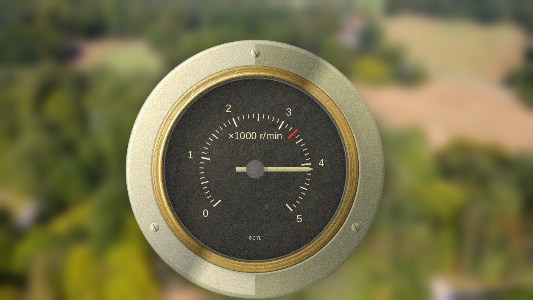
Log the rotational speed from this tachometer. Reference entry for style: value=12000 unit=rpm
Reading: value=4100 unit=rpm
